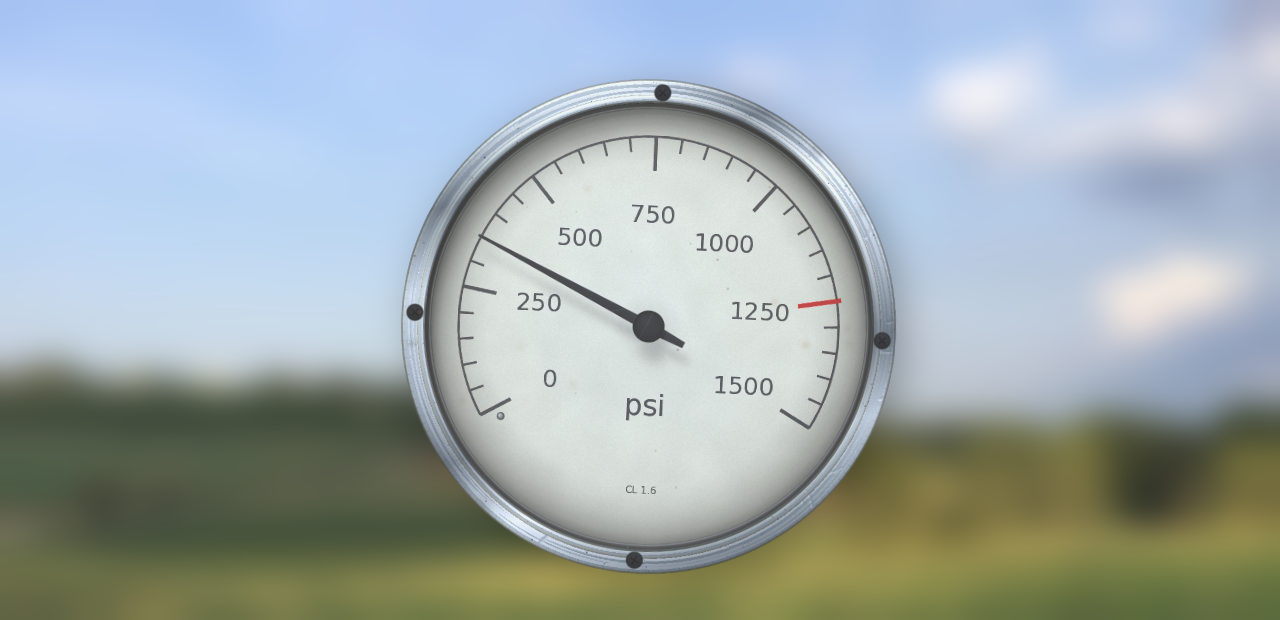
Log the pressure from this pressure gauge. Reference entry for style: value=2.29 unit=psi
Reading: value=350 unit=psi
